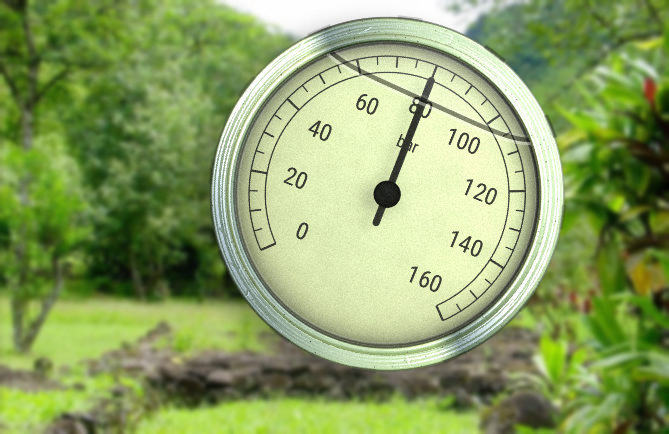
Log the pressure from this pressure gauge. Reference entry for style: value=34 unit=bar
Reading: value=80 unit=bar
